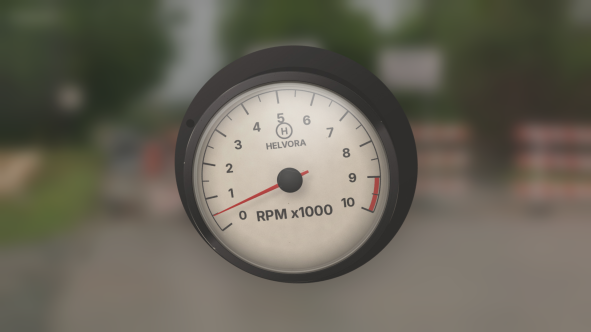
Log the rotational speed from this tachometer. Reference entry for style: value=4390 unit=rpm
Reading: value=500 unit=rpm
